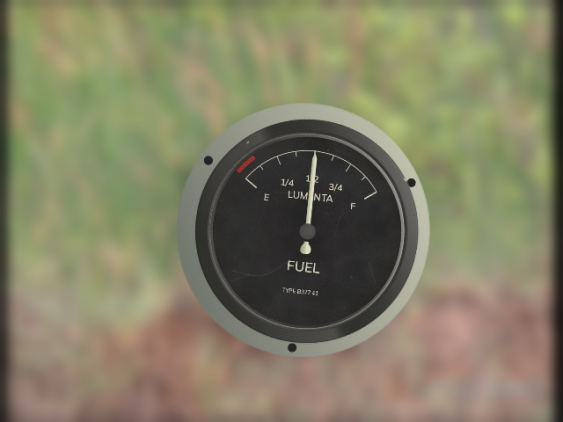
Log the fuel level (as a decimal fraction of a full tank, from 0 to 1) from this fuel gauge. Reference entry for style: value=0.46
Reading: value=0.5
